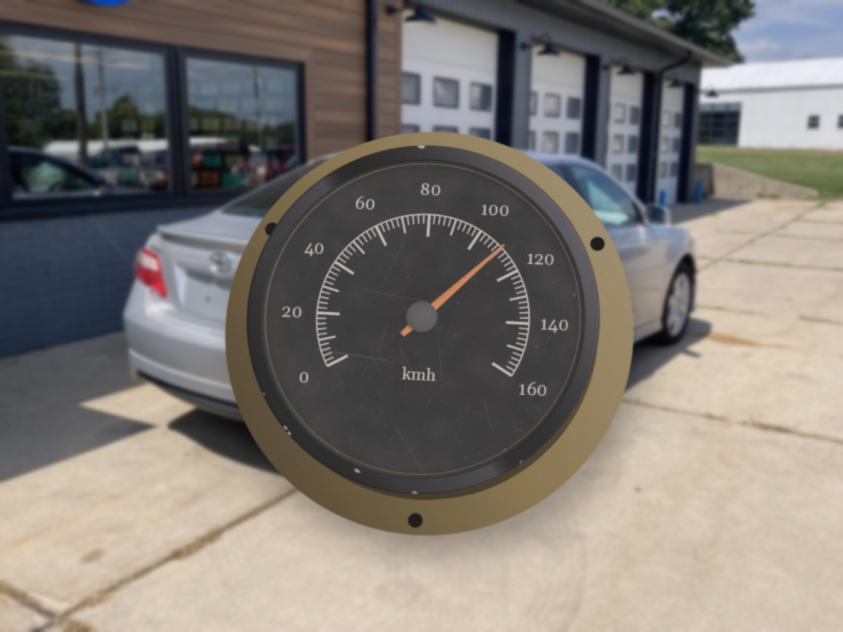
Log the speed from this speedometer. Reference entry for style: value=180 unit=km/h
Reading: value=110 unit=km/h
